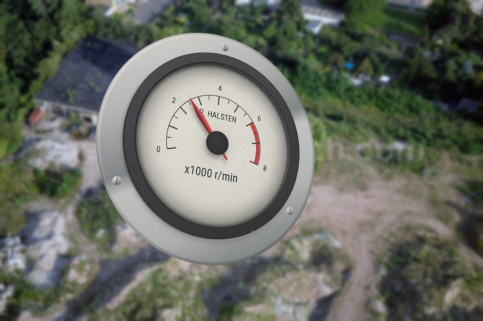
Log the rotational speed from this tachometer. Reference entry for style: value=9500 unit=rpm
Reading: value=2500 unit=rpm
